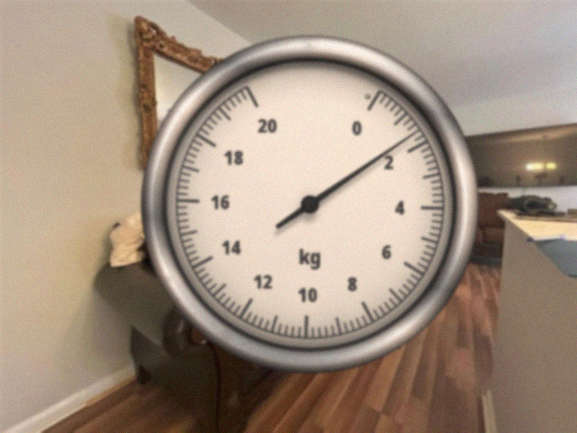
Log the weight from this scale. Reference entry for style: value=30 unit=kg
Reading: value=1.6 unit=kg
